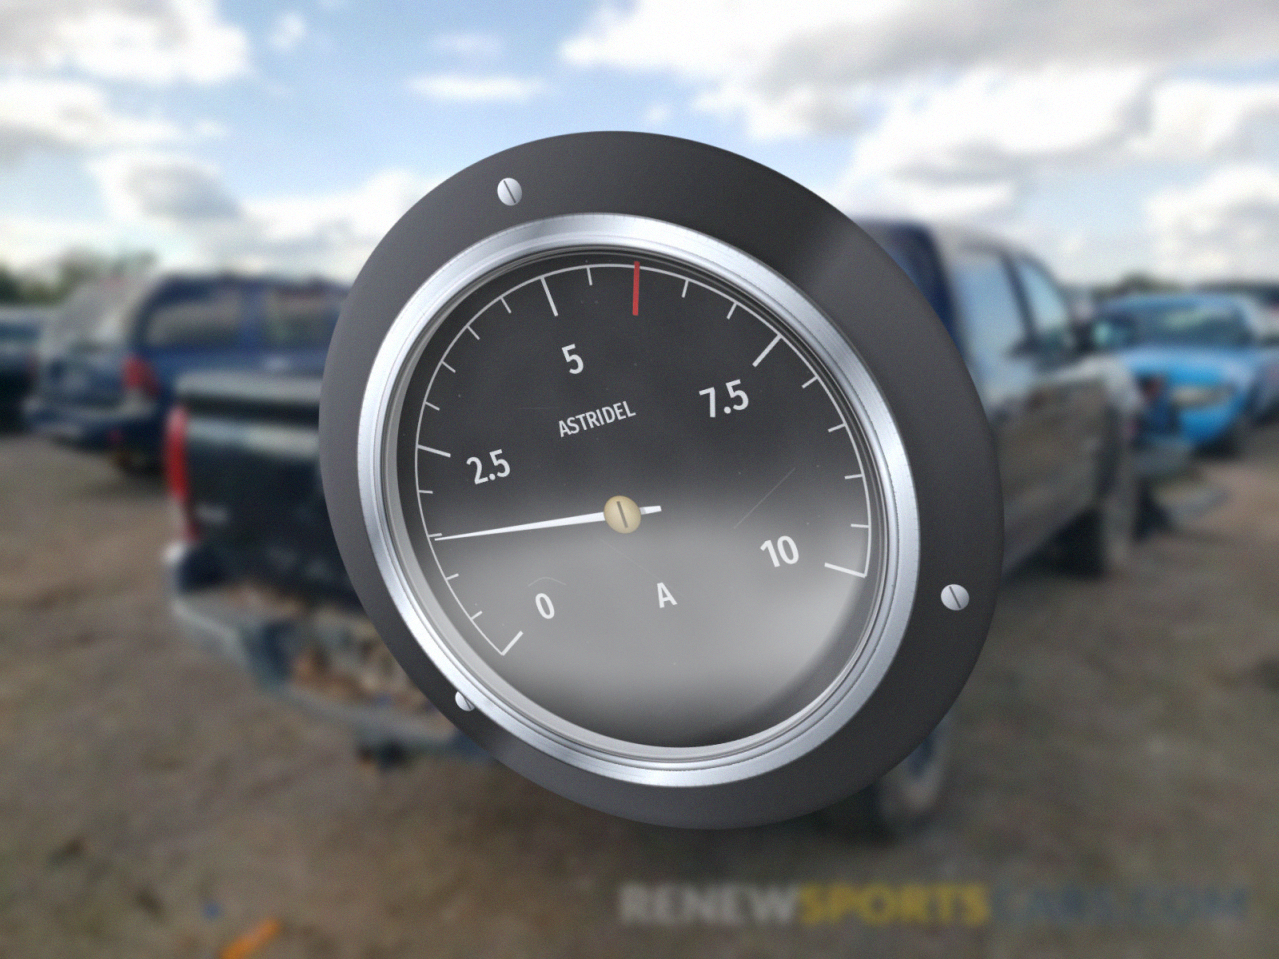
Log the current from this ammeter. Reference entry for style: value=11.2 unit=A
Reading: value=1.5 unit=A
